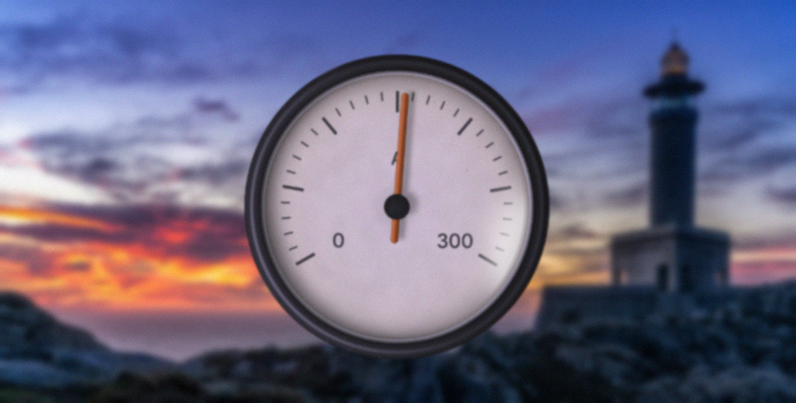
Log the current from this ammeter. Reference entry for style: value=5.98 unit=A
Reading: value=155 unit=A
